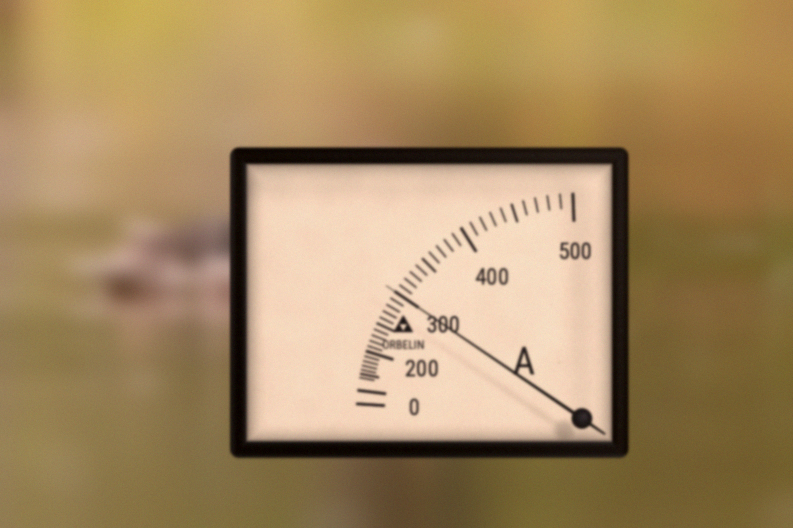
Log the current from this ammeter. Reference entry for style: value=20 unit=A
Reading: value=300 unit=A
